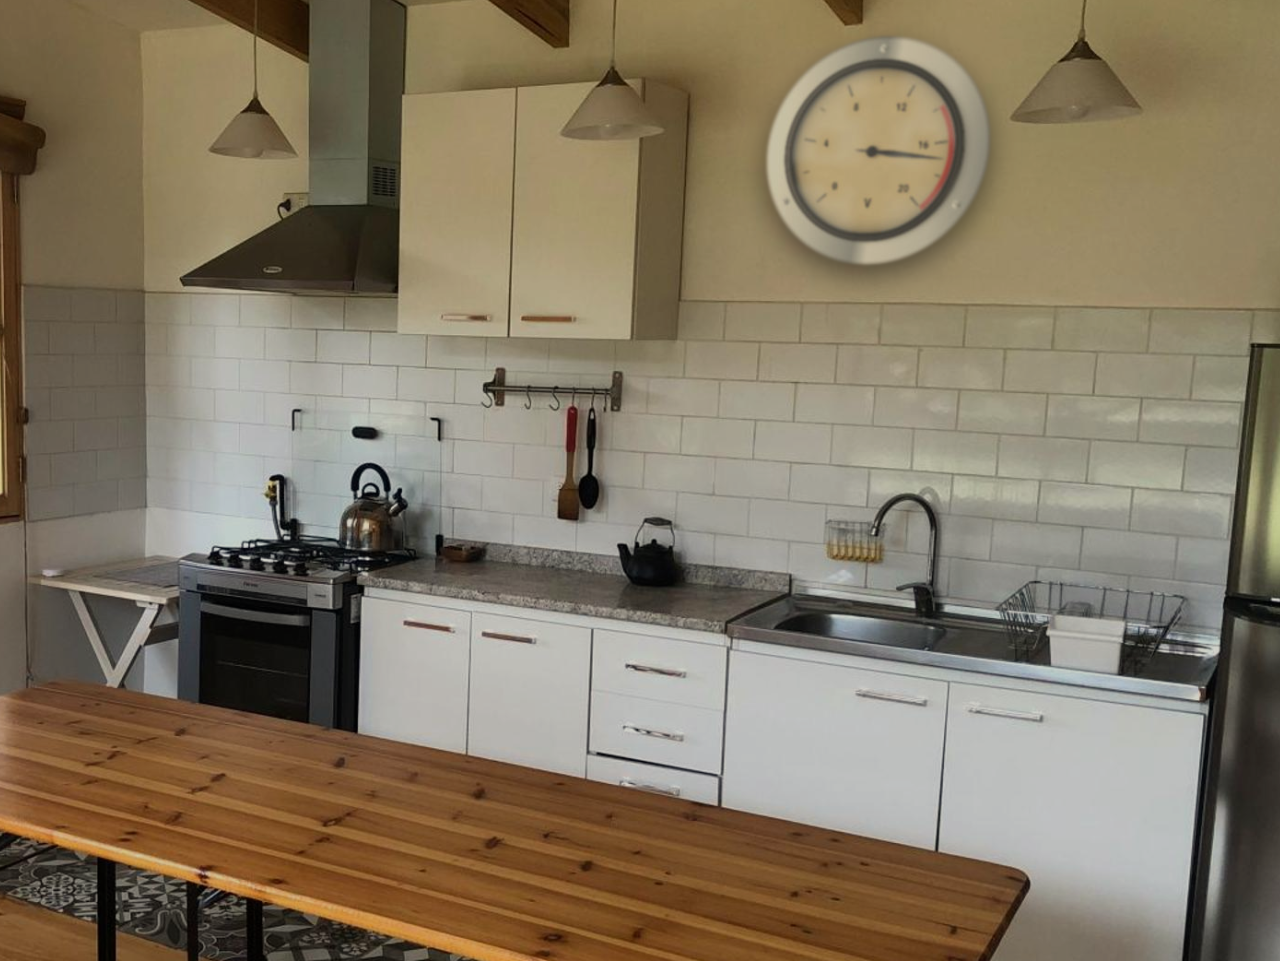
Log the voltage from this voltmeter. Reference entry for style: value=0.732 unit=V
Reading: value=17 unit=V
